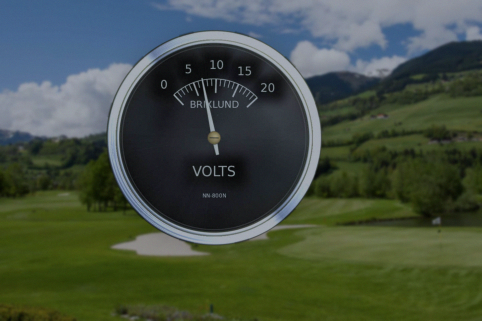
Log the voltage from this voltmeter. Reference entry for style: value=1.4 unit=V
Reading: value=7 unit=V
